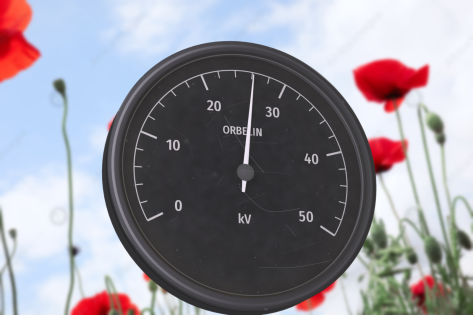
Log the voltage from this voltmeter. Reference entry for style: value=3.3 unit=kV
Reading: value=26 unit=kV
